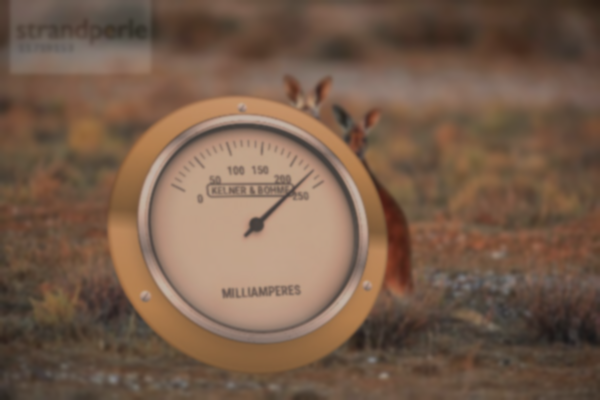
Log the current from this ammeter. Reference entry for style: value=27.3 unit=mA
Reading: value=230 unit=mA
